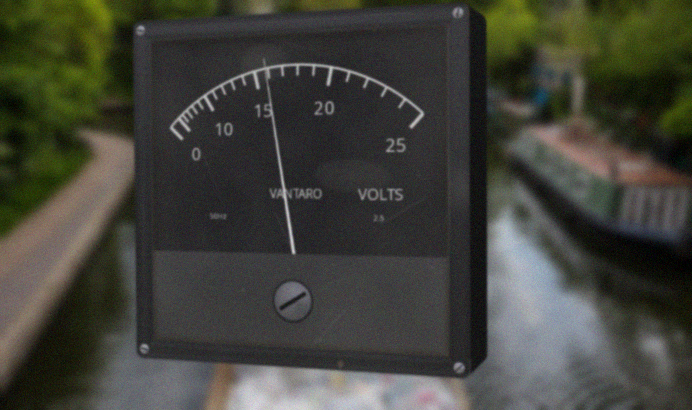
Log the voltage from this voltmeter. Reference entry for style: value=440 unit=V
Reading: value=16 unit=V
